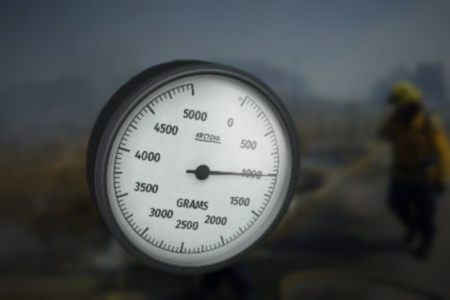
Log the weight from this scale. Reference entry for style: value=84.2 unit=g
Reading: value=1000 unit=g
